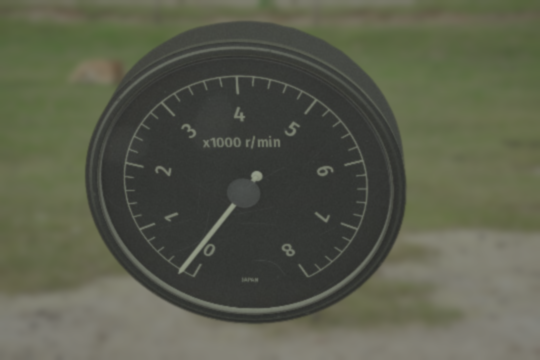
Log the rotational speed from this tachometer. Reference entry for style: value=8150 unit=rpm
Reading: value=200 unit=rpm
